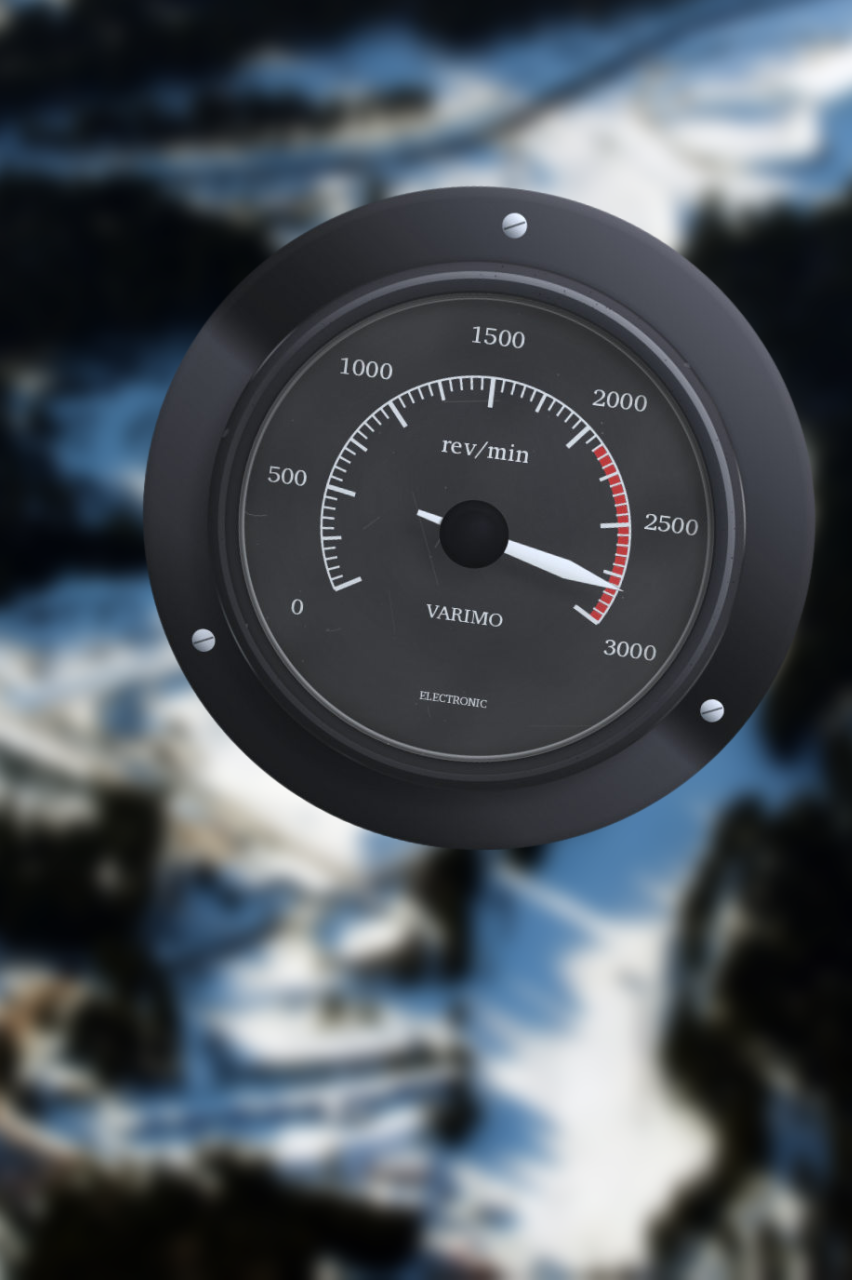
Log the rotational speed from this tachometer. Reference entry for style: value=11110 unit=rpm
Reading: value=2800 unit=rpm
